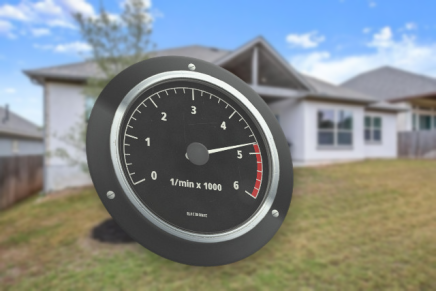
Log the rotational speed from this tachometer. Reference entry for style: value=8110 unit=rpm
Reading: value=4800 unit=rpm
